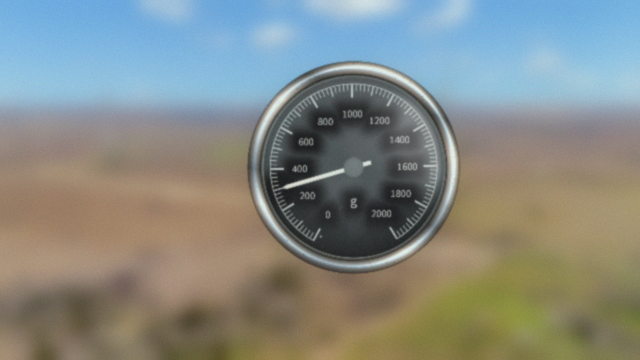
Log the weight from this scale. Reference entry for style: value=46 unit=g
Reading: value=300 unit=g
